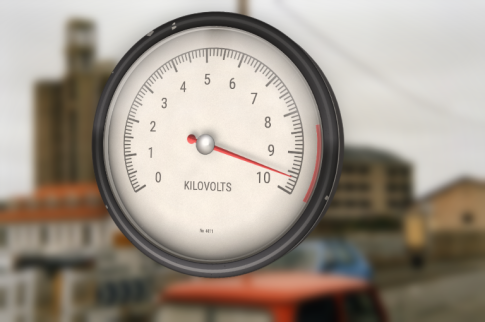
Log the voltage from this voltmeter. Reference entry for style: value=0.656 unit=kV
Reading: value=9.6 unit=kV
